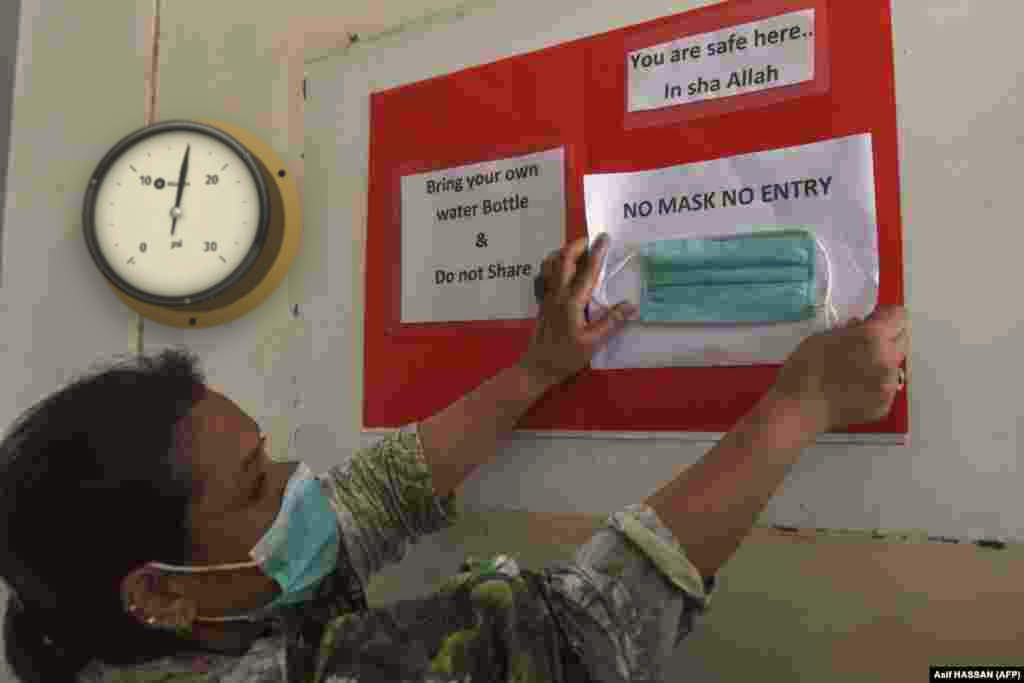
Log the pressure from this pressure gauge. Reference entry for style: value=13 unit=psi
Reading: value=16 unit=psi
